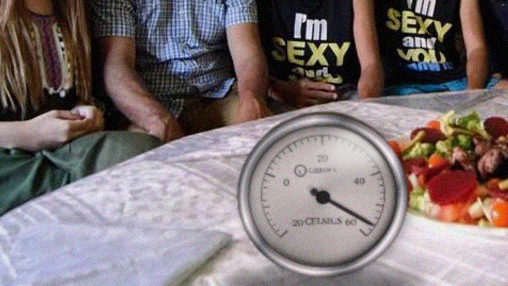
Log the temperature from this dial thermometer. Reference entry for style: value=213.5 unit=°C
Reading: value=56 unit=°C
